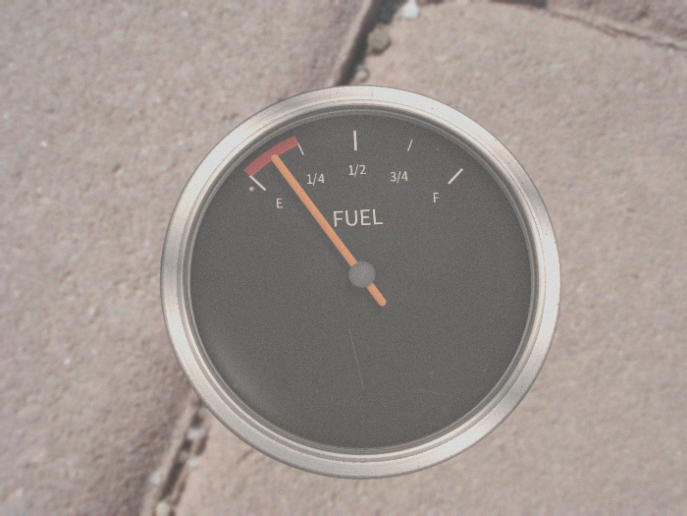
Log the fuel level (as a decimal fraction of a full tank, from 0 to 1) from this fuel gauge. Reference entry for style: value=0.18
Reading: value=0.125
